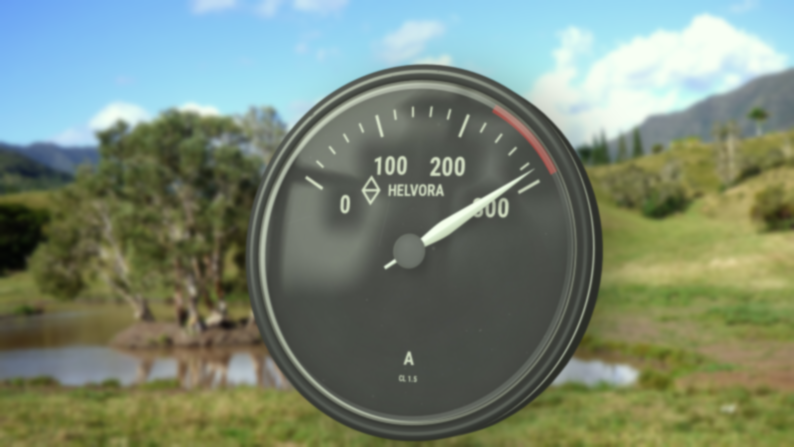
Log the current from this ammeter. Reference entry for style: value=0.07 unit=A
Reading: value=290 unit=A
